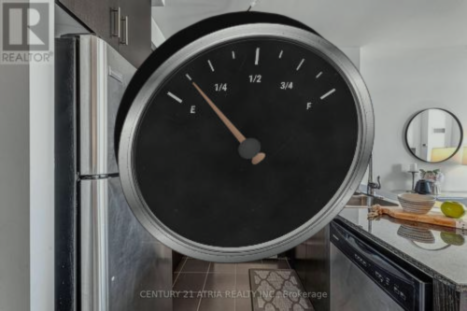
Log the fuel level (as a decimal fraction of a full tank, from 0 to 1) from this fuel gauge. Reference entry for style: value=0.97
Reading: value=0.125
